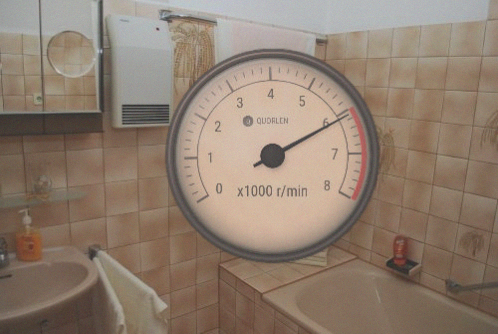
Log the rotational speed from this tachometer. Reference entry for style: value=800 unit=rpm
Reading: value=6100 unit=rpm
